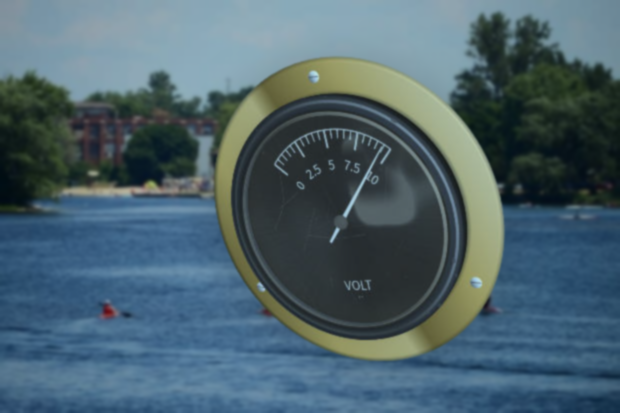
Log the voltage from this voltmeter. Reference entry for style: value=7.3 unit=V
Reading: value=9.5 unit=V
